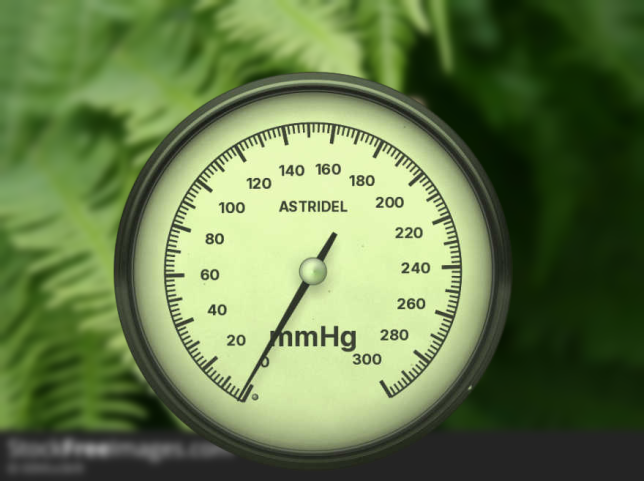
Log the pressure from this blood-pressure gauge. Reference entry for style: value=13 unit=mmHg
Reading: value=2 unit=mmHg
